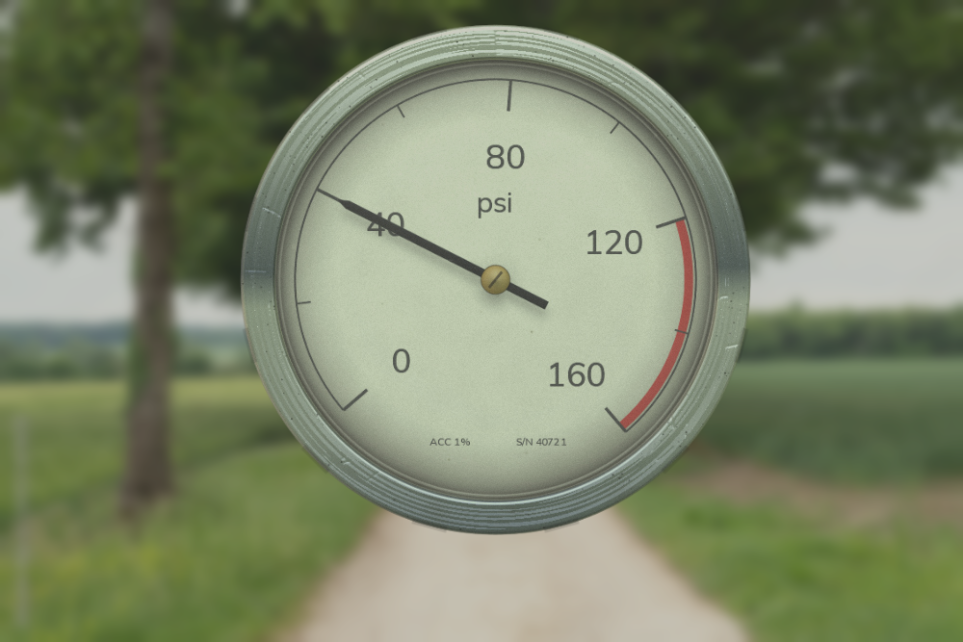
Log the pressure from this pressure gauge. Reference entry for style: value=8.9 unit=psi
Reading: value=40 unit=psi
